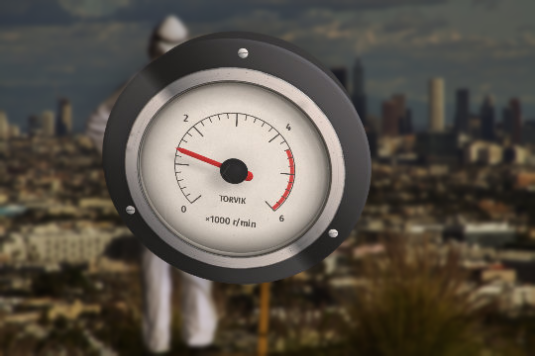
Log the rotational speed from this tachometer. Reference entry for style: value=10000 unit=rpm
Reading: value=1400 unit=rpm
